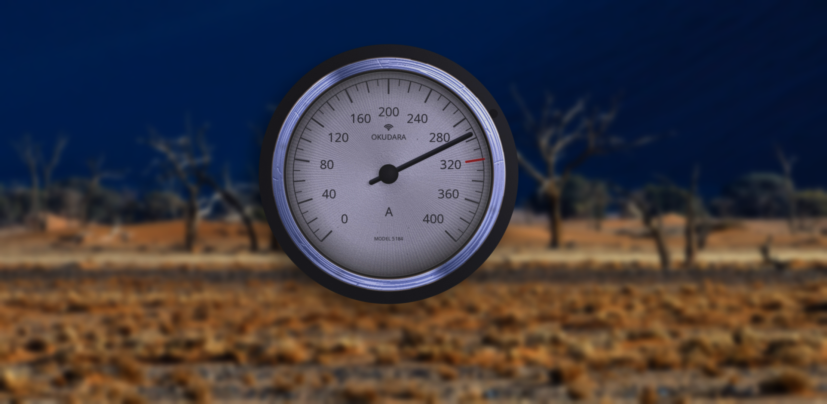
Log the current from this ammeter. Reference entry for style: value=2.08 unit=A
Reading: value=295 unit=A
